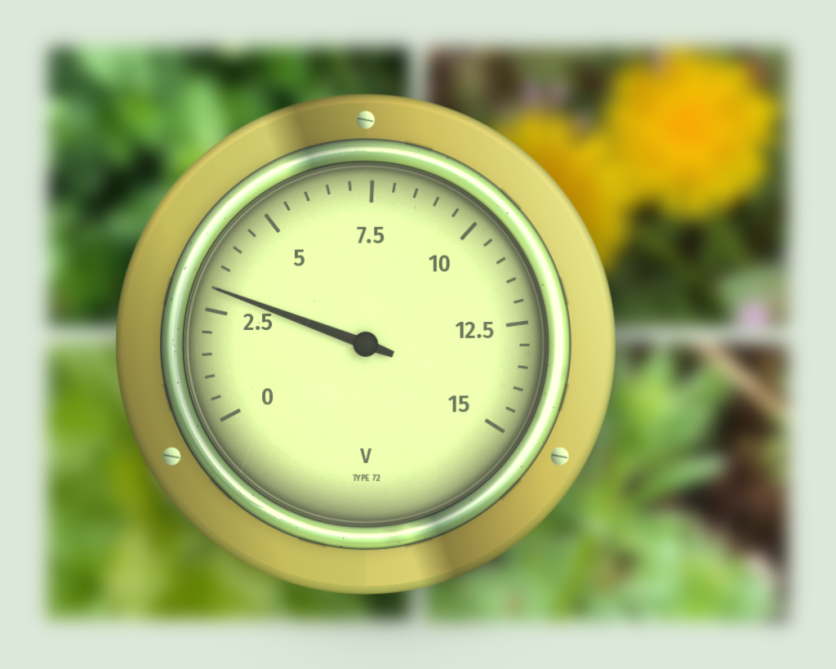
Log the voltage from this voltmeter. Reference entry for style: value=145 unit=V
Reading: value=3 unit=V
